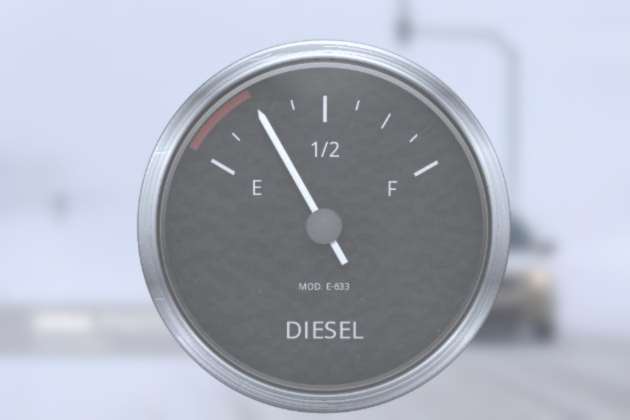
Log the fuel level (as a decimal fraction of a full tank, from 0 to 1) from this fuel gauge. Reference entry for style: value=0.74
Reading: value=0.25
